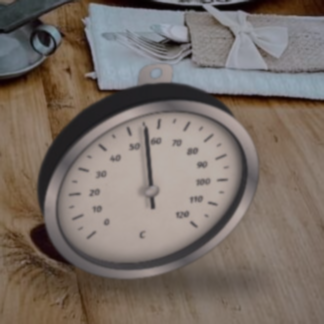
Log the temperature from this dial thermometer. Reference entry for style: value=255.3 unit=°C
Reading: value=55 unit=°C
